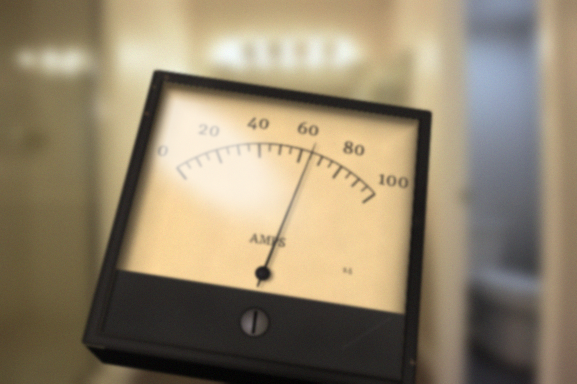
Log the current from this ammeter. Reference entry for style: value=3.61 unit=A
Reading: value=65 unit=A
